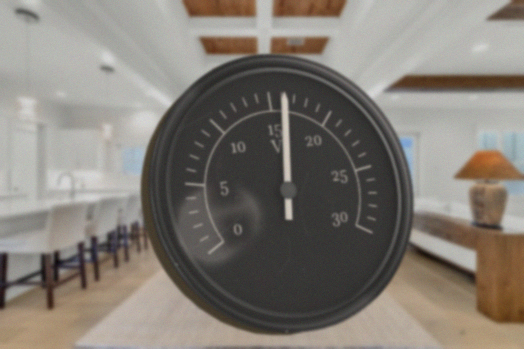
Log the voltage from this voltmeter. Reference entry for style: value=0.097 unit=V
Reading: value=16 unit=V
